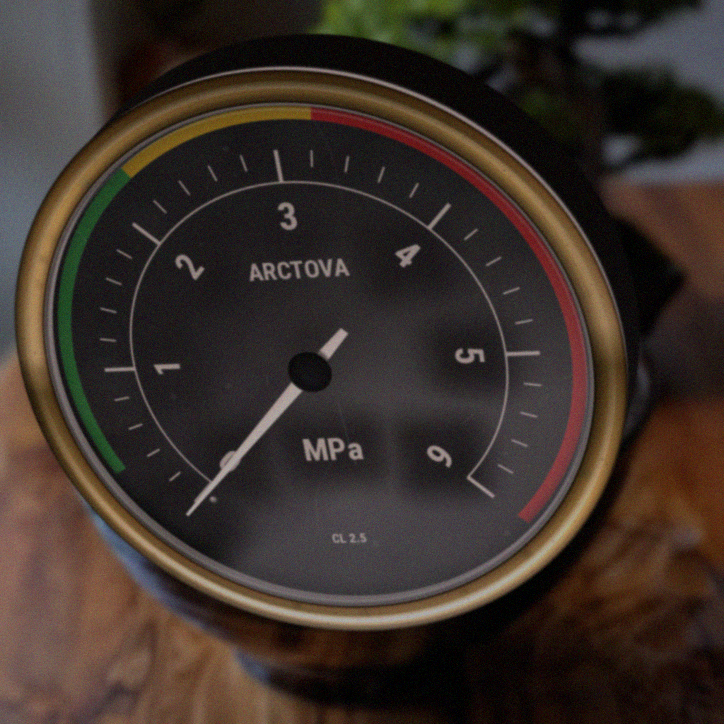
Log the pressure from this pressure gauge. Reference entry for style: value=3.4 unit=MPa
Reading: value=0 unit=MPa
